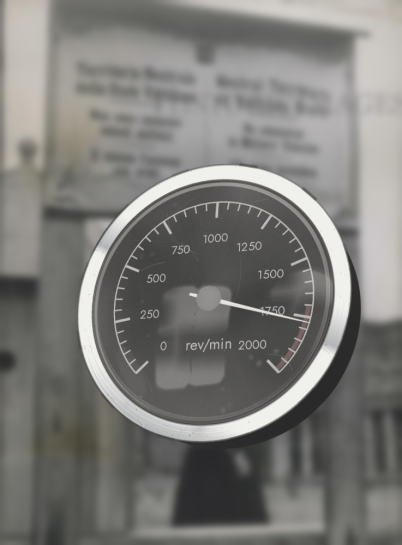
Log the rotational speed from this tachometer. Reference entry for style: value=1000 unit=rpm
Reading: value=1775 unit=rpm
